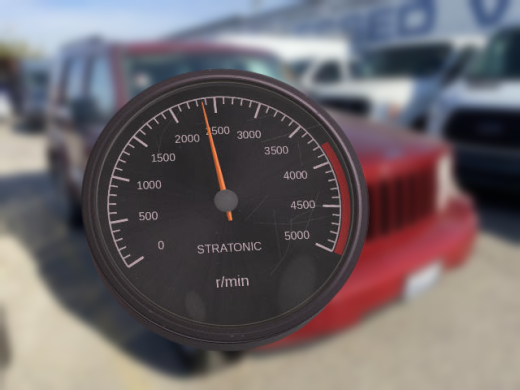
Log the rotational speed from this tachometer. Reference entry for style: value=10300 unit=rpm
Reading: value=2350 unit=rpm
